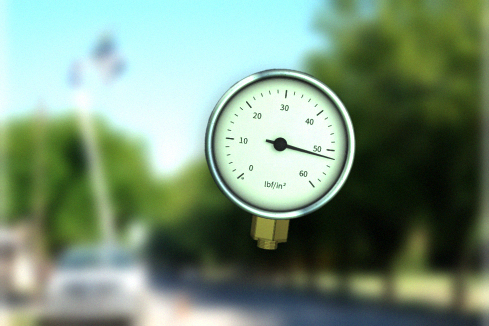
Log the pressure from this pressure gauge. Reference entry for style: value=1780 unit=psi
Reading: value=52 unit=psi
